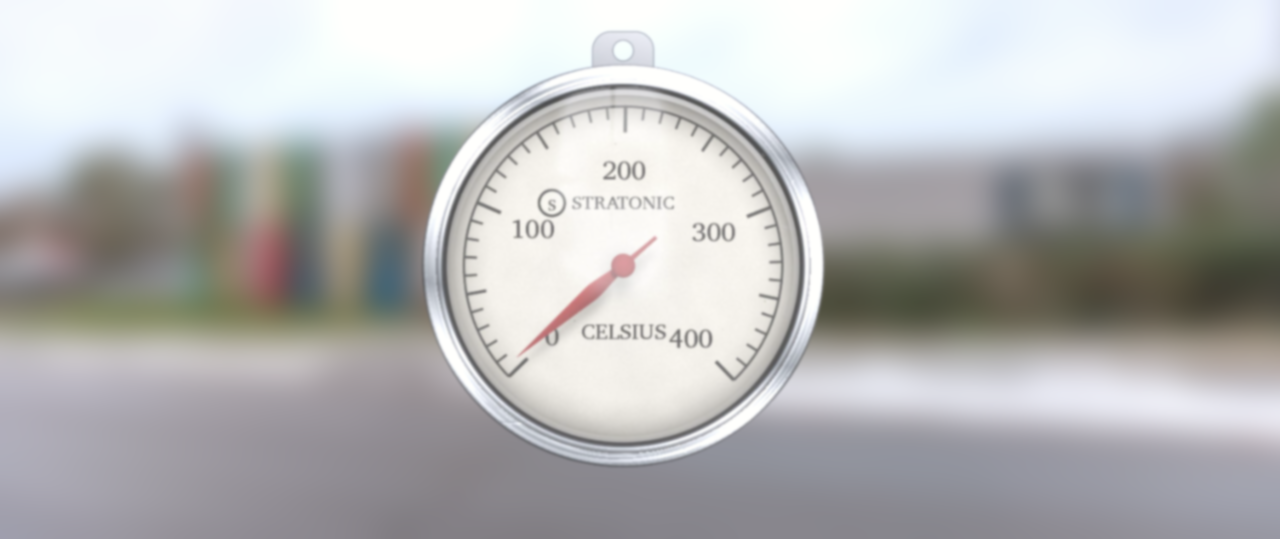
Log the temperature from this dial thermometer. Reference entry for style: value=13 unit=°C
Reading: value=5 unit=°C
